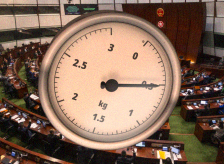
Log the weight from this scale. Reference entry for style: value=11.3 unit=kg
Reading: value=0.5 unit=kg
